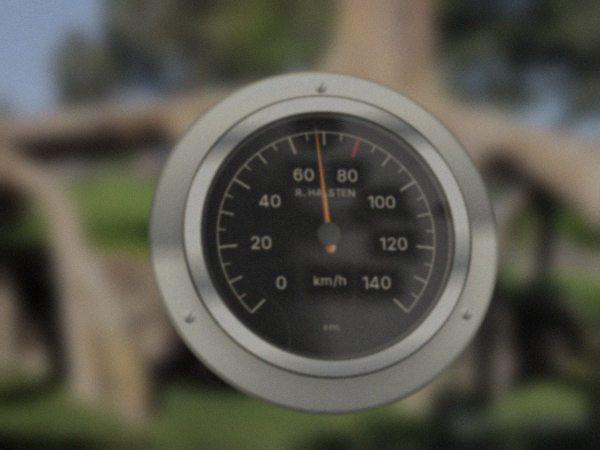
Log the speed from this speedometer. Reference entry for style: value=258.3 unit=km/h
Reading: value=67.5 unit=km/h
